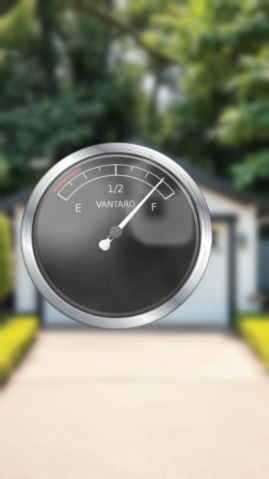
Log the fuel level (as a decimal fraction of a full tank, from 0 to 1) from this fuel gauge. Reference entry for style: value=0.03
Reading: value=0.875
